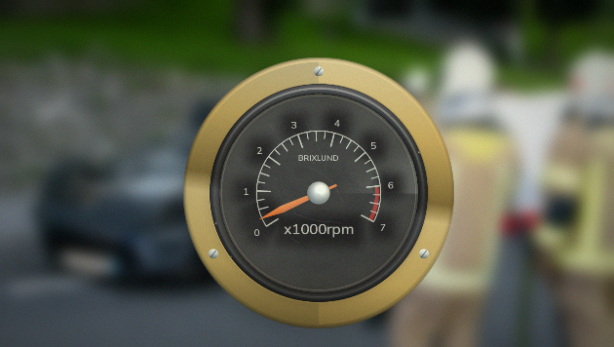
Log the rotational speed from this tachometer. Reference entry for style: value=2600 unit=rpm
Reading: value=250 unit=rpm
